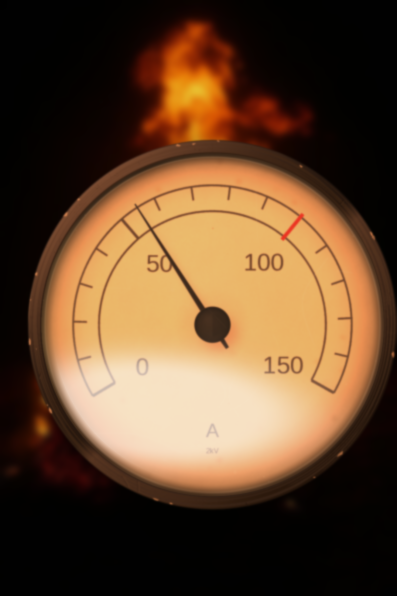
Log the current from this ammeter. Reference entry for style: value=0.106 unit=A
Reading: value=55 unit=A
